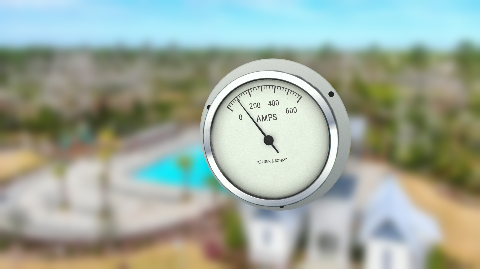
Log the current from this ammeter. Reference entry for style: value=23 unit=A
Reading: value=100 unit=A
